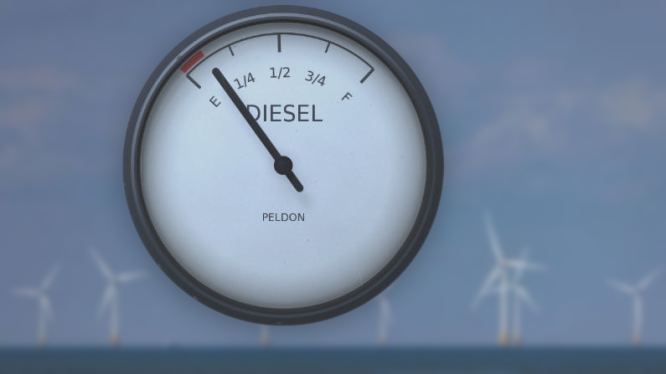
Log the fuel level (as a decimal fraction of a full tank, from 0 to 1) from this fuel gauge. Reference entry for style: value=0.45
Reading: value=0.125
